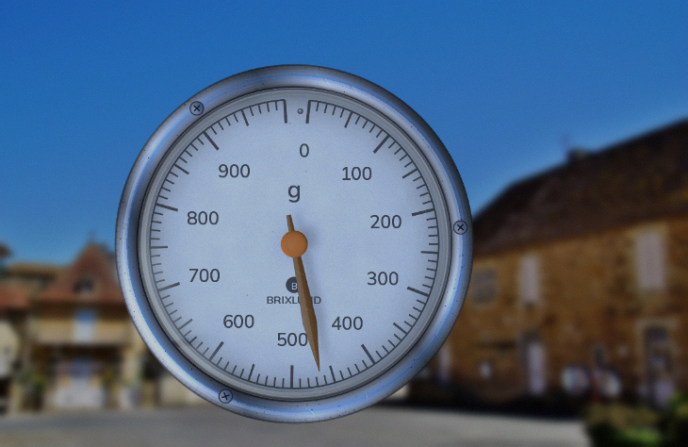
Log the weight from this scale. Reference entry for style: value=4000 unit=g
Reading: value=465 unit=g
